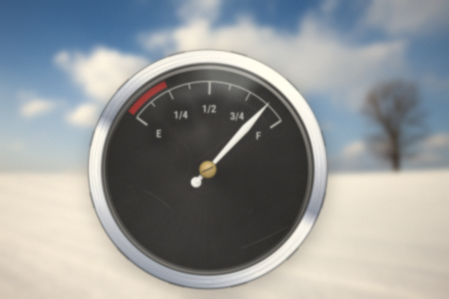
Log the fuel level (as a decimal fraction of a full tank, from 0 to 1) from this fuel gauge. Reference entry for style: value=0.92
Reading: value=0.875
